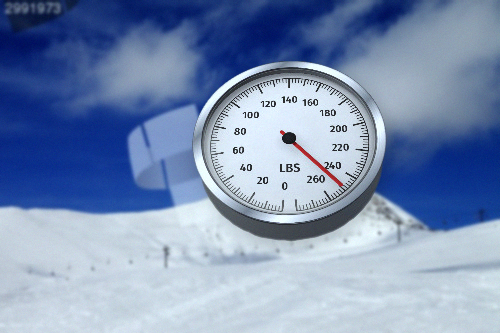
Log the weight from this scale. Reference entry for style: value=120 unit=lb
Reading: value=250 unit=lb
